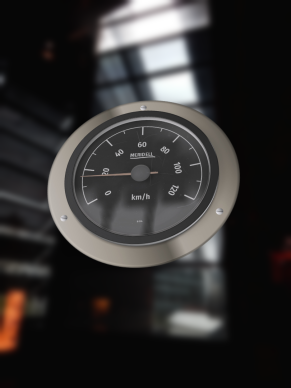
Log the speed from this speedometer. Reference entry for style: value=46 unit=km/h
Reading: value=15 unit=km/h
